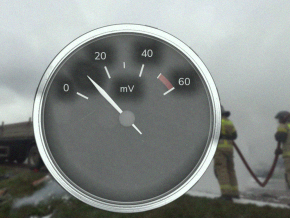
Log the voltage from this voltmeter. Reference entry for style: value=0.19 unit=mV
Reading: value=10 unit=mV
